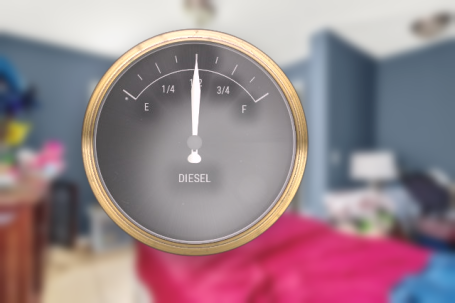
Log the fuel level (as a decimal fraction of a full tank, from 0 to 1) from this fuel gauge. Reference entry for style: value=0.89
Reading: value=0.5
